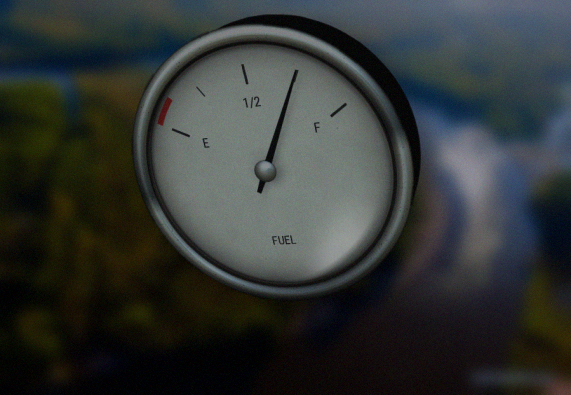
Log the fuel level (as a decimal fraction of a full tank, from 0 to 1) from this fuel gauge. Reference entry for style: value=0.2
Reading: value=0.75
